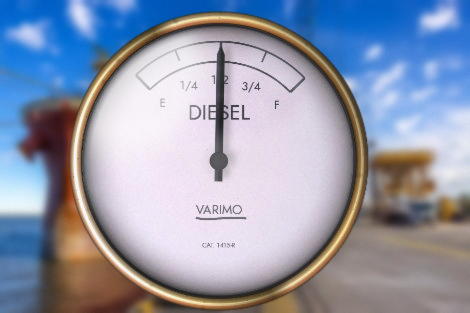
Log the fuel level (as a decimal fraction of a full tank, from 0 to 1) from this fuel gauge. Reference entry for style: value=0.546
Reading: value=0.5
